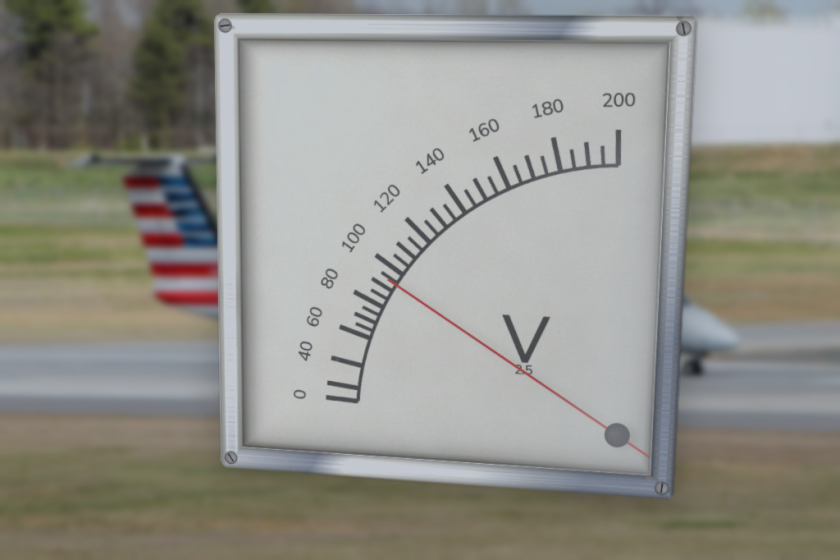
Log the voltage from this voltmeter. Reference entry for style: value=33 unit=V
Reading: value=95 unit=V
